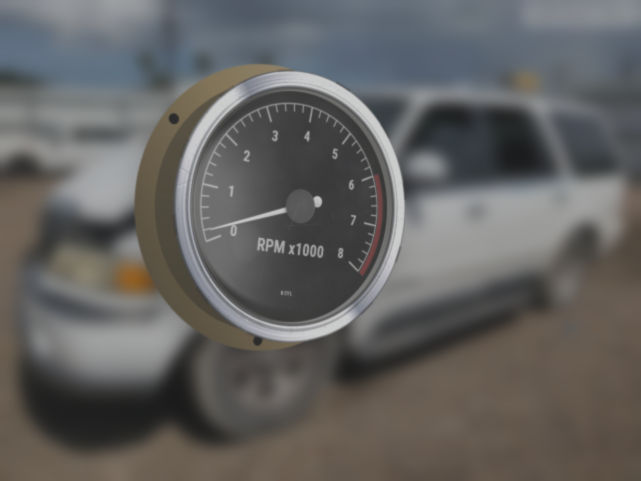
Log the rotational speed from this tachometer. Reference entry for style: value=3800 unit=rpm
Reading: value=200 unit=rpm
